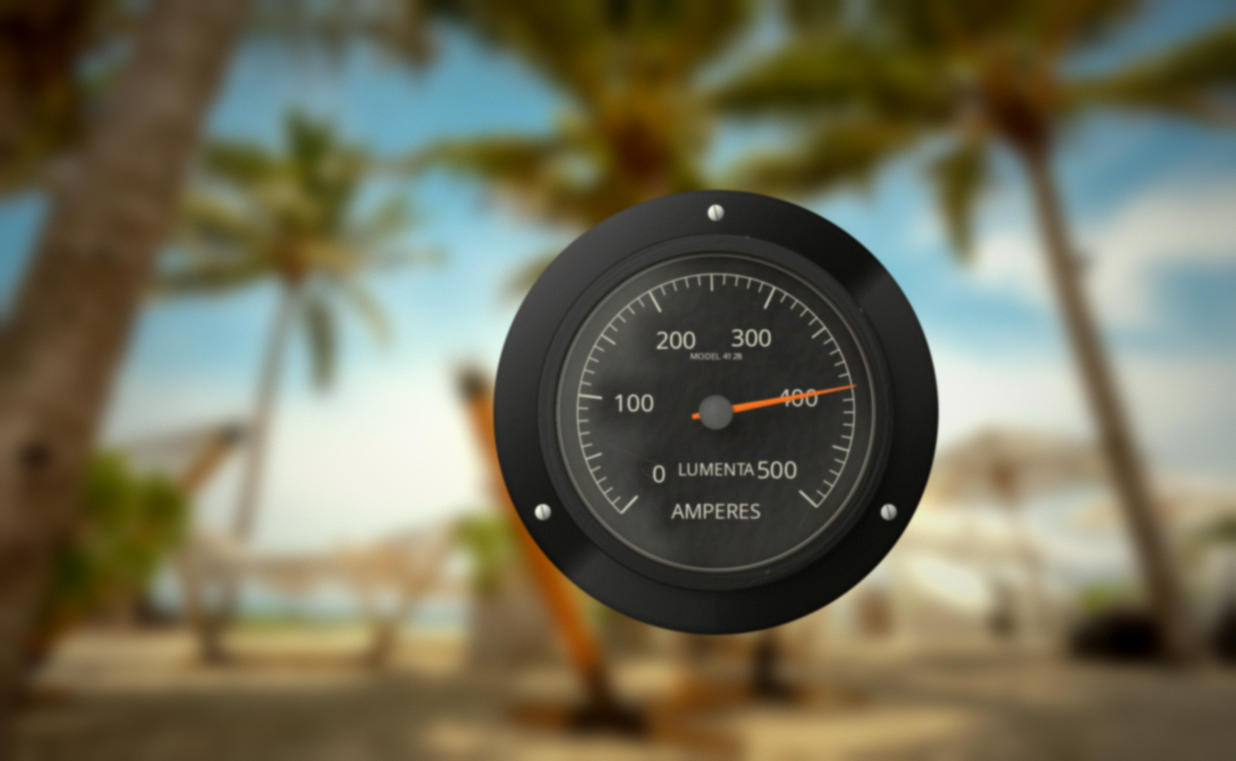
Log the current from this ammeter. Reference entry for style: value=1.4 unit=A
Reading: value=400 unit=A
